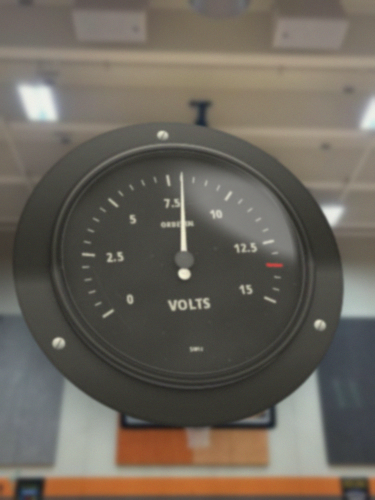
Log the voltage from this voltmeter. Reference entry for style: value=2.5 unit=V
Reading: value=8 unit=V
